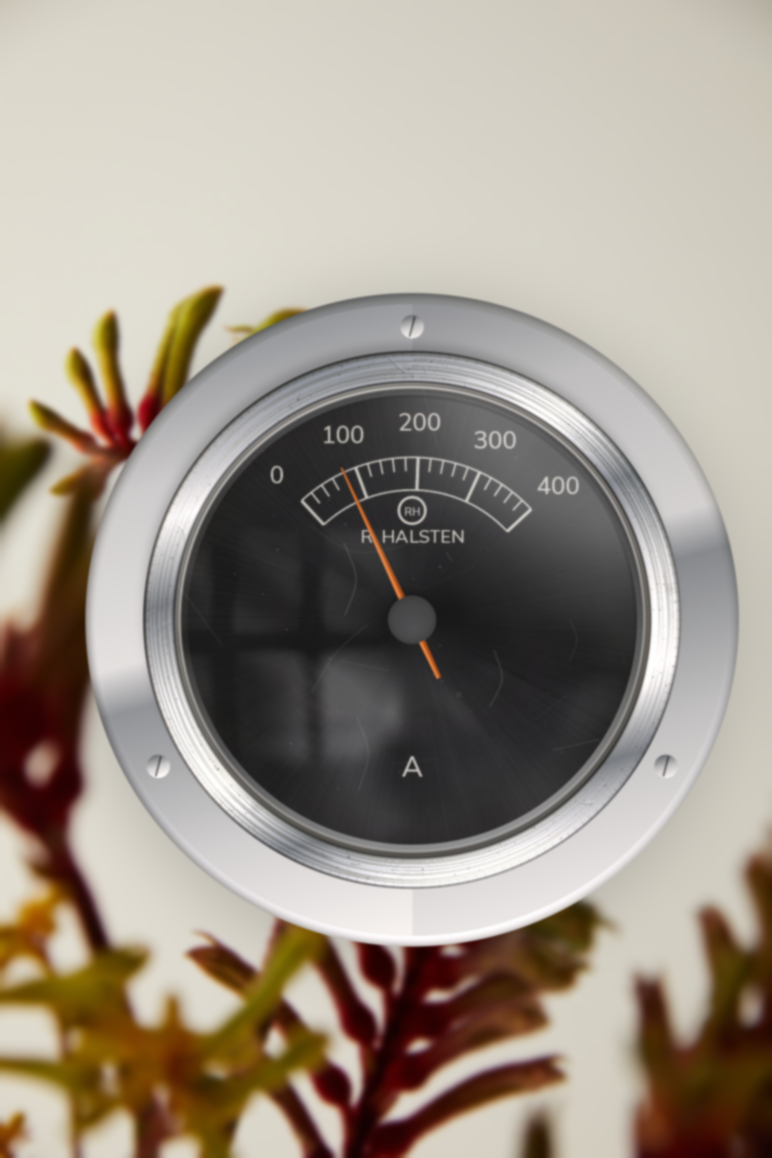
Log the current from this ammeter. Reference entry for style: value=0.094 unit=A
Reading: value=80 unit=A
